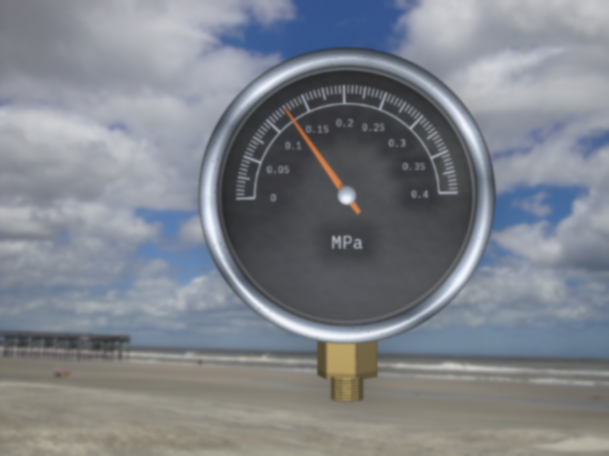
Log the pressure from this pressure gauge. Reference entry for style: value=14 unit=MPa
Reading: value=0.125 unit=MPa
